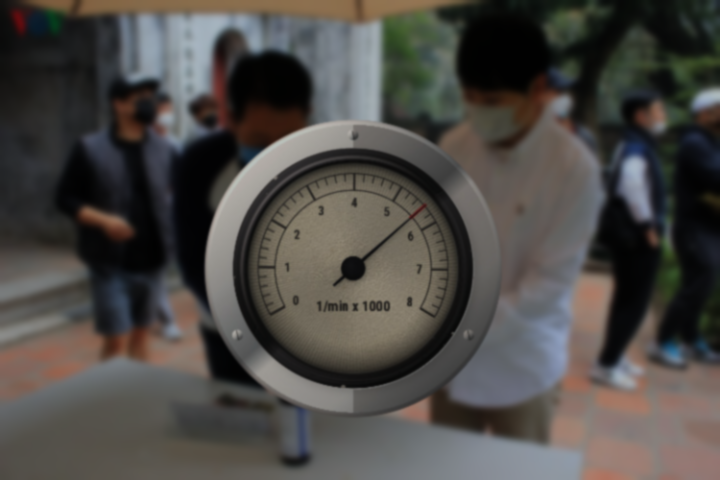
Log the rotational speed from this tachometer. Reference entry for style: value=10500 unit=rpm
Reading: value=5600 unit=rpm
